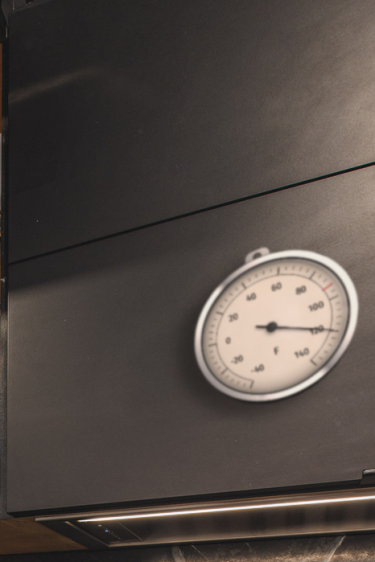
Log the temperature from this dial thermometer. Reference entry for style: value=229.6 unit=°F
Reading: value=120 unit=°F
